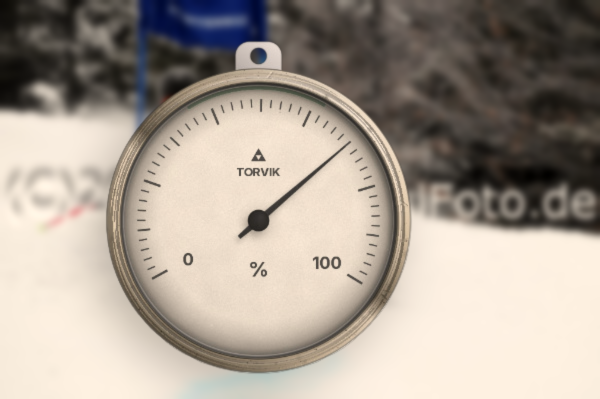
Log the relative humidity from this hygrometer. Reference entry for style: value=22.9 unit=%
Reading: value=70 unit=%
